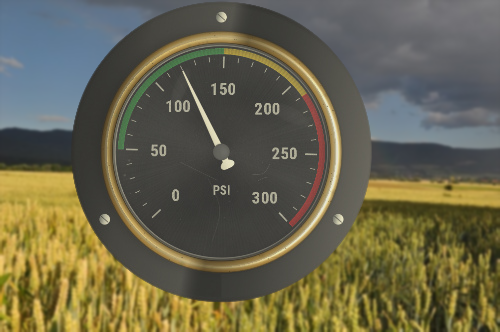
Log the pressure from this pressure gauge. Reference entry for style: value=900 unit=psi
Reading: value=120 unit=psi
